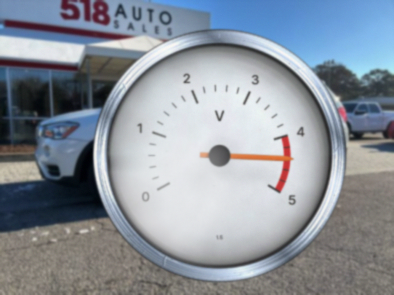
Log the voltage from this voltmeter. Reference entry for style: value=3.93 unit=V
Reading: value=4.4 unit=V
